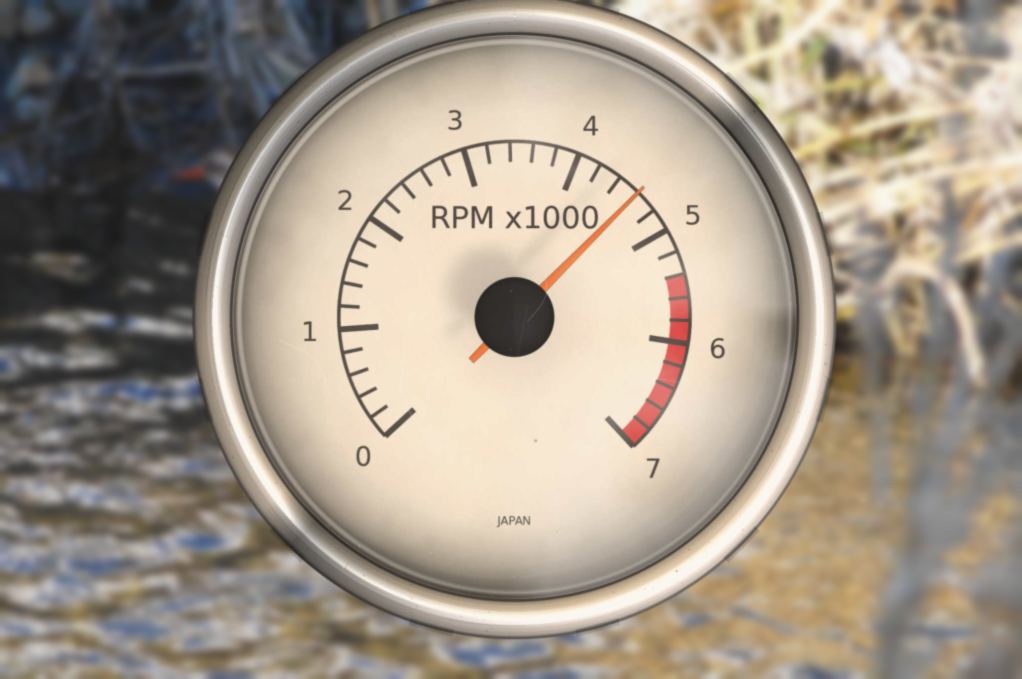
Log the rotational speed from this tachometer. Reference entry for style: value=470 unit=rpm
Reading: value=4600 unit=rpm
